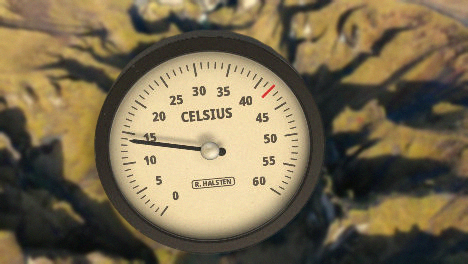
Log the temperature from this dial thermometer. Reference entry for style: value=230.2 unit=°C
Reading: value=14 unit=°C
